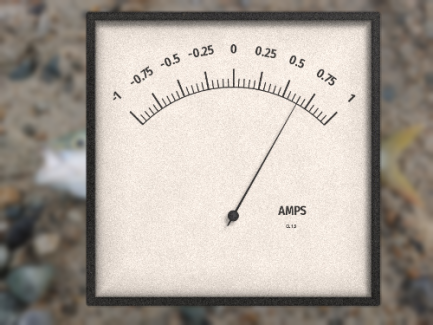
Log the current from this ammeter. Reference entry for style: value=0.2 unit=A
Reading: value=0.65 unit=A
